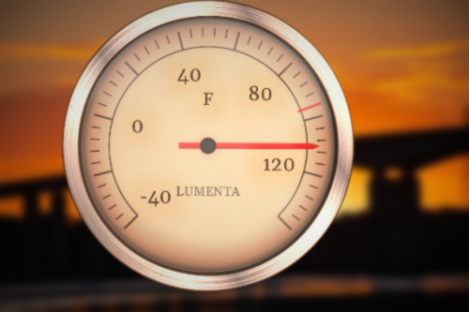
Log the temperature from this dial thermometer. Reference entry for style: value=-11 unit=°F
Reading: value=110 unit=°F
